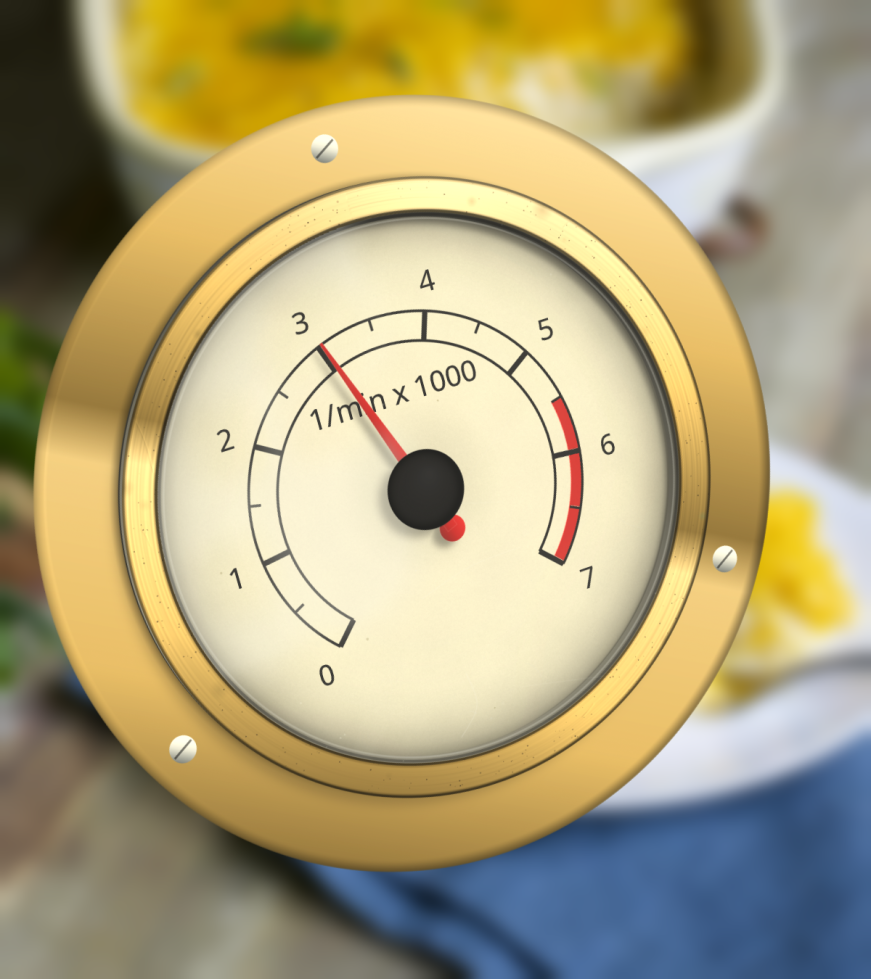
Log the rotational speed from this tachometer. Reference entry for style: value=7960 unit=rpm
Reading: value=3000 unit=rpm
